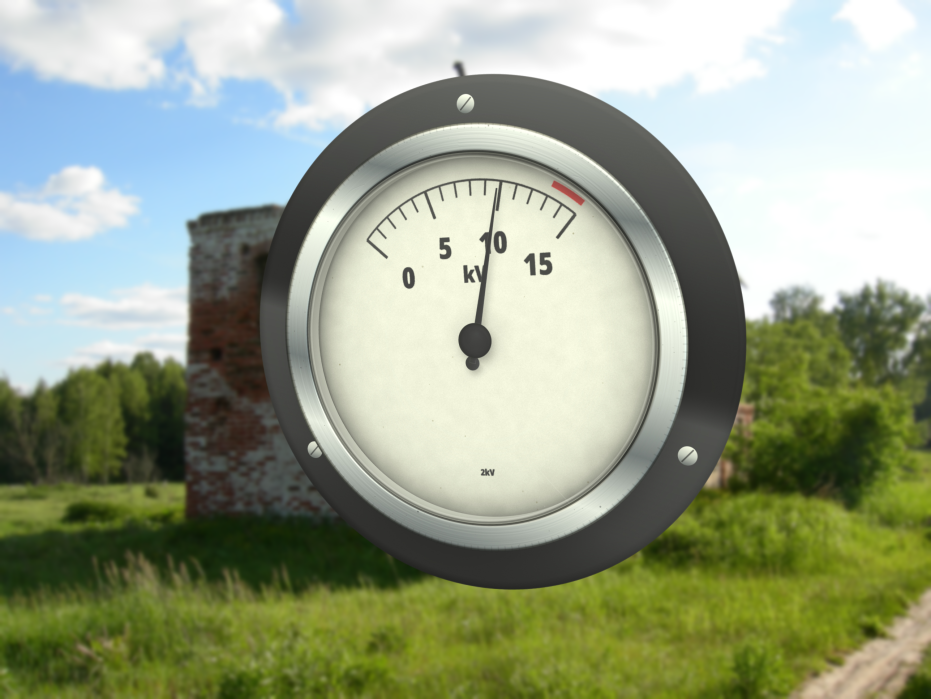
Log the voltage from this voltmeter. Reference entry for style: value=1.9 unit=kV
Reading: value=10 unit=kV
